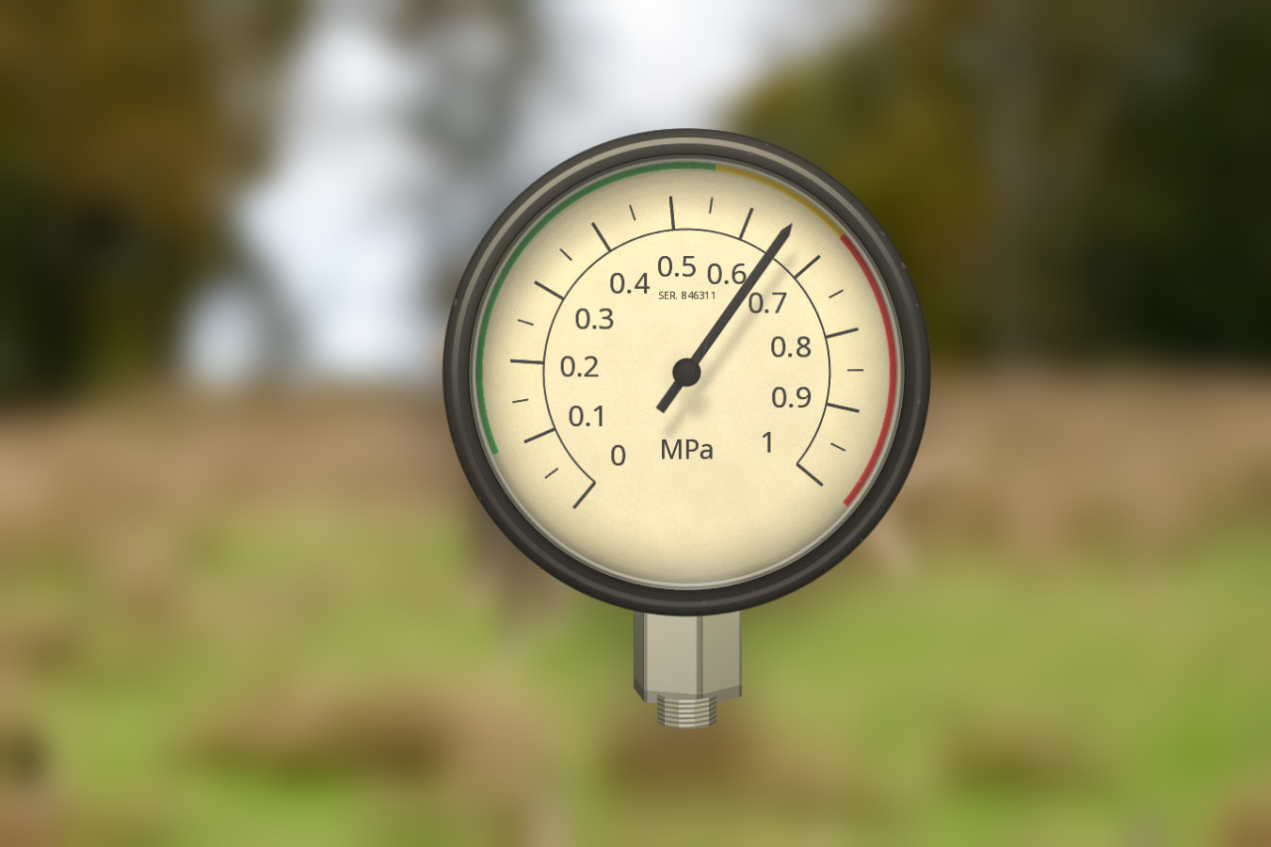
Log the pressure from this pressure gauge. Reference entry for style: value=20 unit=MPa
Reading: value=0.65 unit=MPa
